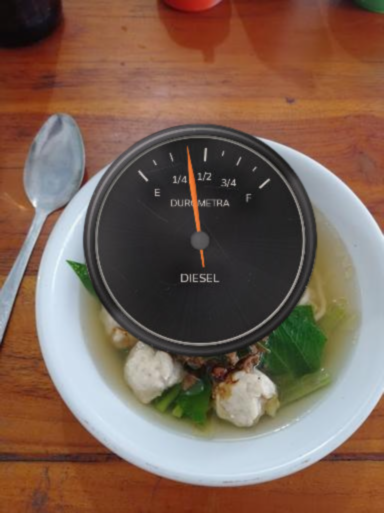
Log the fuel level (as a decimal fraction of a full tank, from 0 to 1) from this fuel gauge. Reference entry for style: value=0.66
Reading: value=0.375
